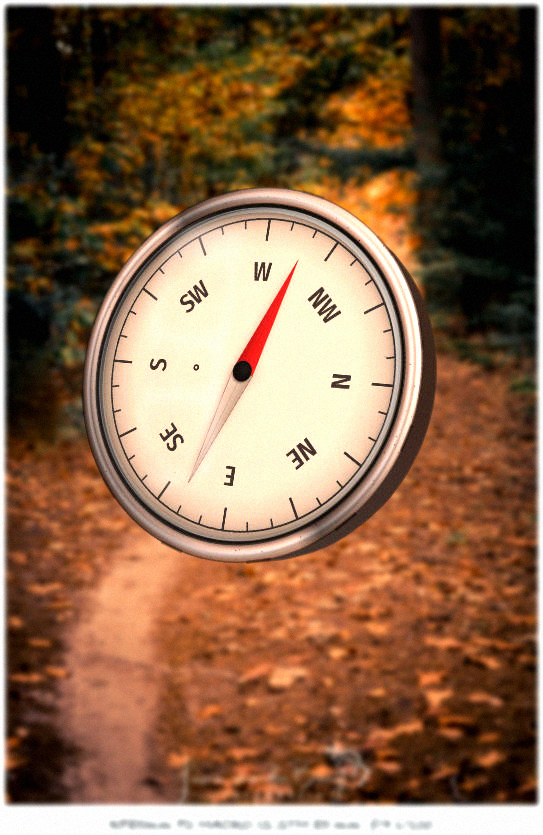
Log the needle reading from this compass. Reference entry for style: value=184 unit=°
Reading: value=290 unit=°
